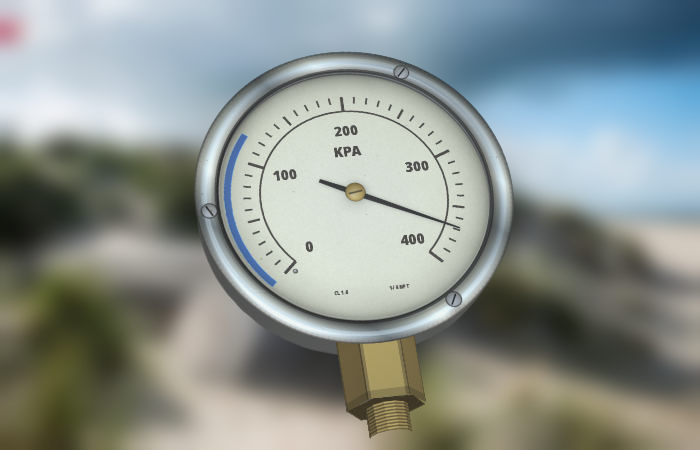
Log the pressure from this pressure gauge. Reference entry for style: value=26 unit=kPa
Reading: value=370 unit=kPa
